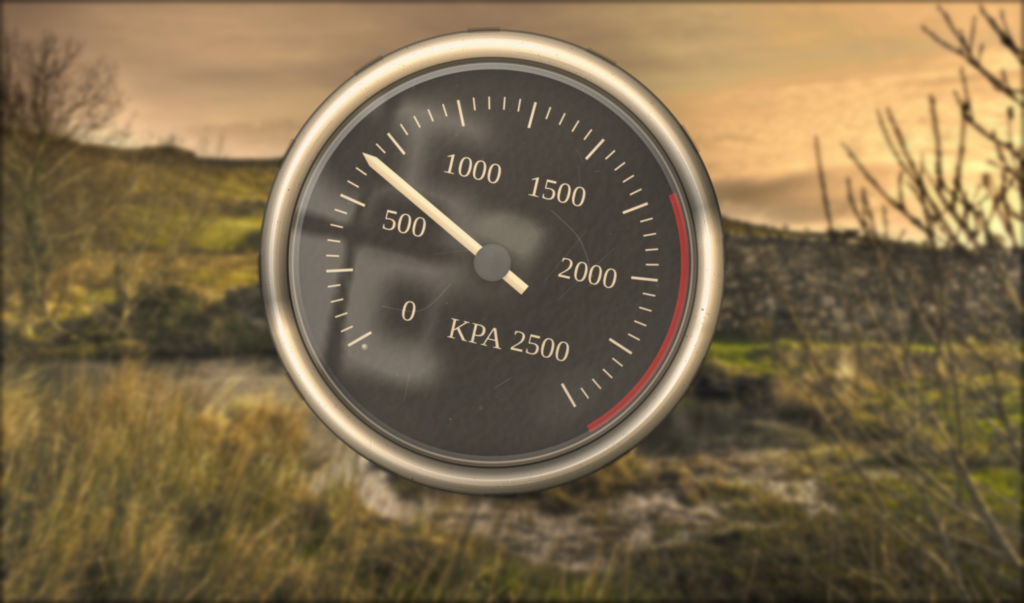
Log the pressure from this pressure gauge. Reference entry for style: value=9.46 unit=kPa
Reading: value=650 unit=kPa
